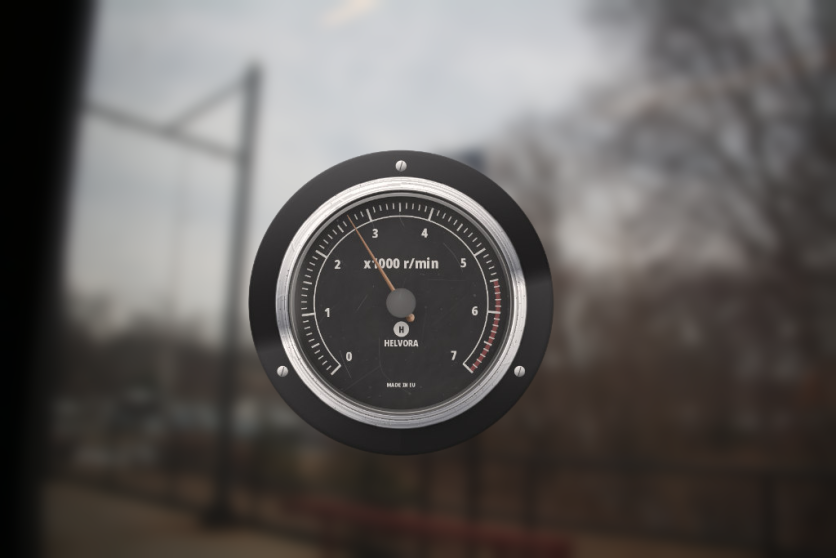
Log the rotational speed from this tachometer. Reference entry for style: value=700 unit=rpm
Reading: value=2700 unit=rpm
